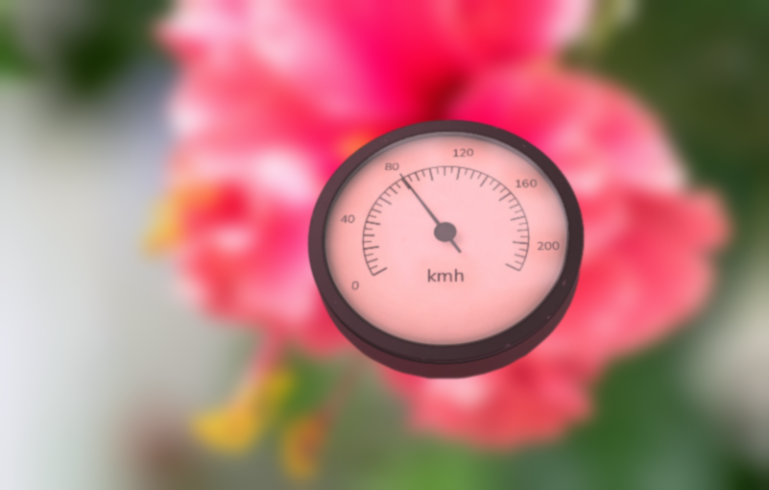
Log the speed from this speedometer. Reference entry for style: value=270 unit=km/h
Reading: value=80 unit=km/h
